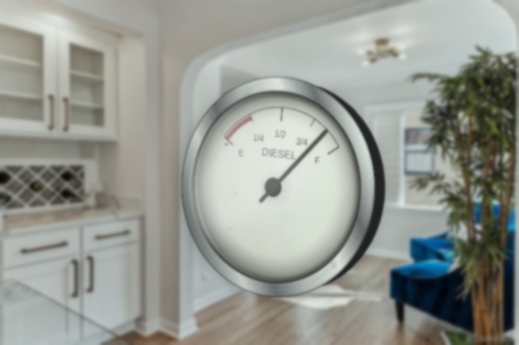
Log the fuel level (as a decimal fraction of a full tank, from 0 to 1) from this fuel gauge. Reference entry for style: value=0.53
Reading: value=0.875
